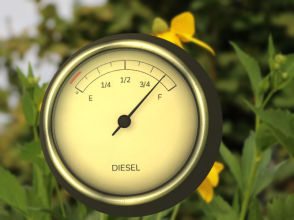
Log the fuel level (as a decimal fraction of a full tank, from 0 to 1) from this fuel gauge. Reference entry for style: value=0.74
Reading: value=0.875
